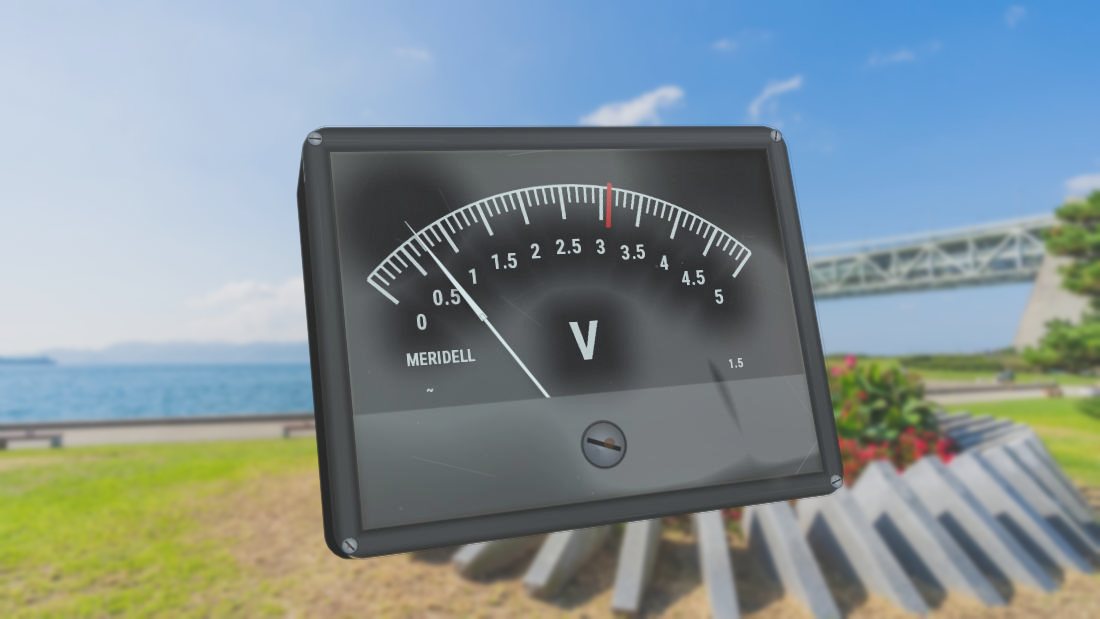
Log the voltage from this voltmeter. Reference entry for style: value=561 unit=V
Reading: value=0.7 unit=V
